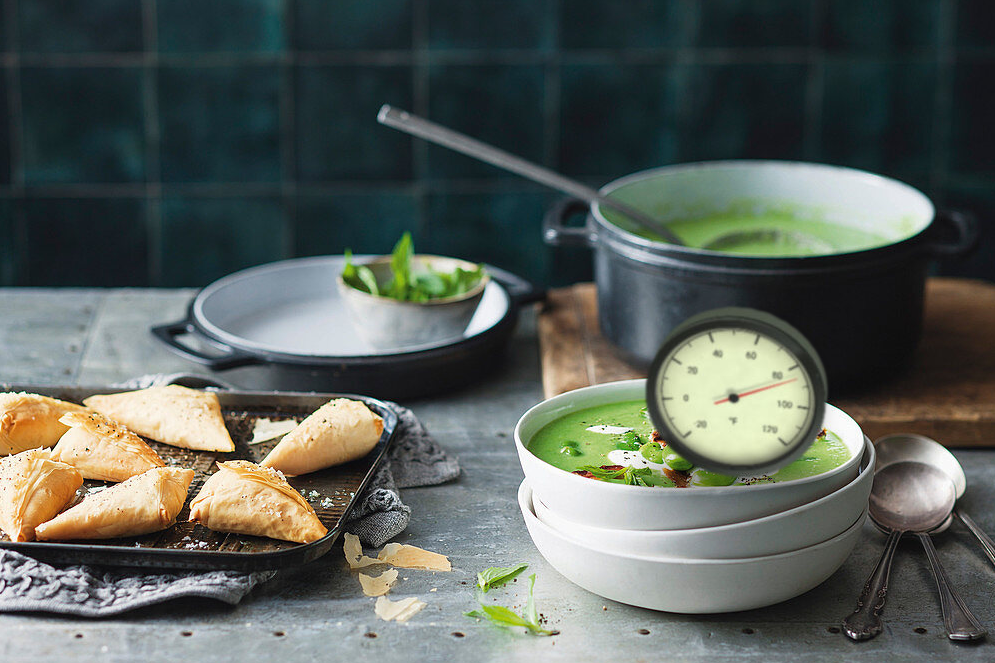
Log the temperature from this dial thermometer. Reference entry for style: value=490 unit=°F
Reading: value=85 unit=°F
